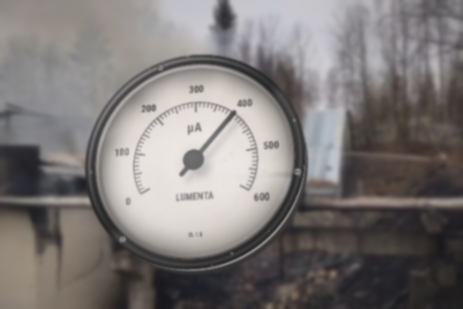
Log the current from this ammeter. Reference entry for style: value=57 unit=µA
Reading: value=400 unit=µA
